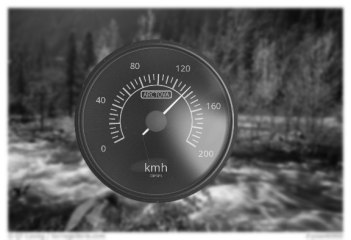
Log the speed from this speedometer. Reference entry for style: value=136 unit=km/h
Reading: value=135 unit=km/h
